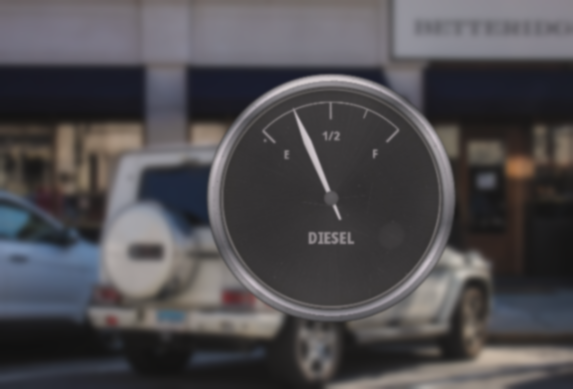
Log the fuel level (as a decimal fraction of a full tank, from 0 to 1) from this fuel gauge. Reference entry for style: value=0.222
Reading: value=0.25
